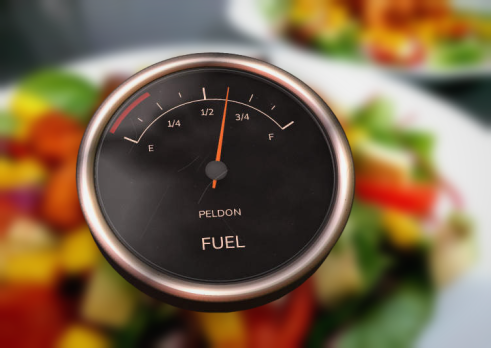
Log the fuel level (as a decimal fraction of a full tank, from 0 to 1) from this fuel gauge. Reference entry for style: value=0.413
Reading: value=0.625
